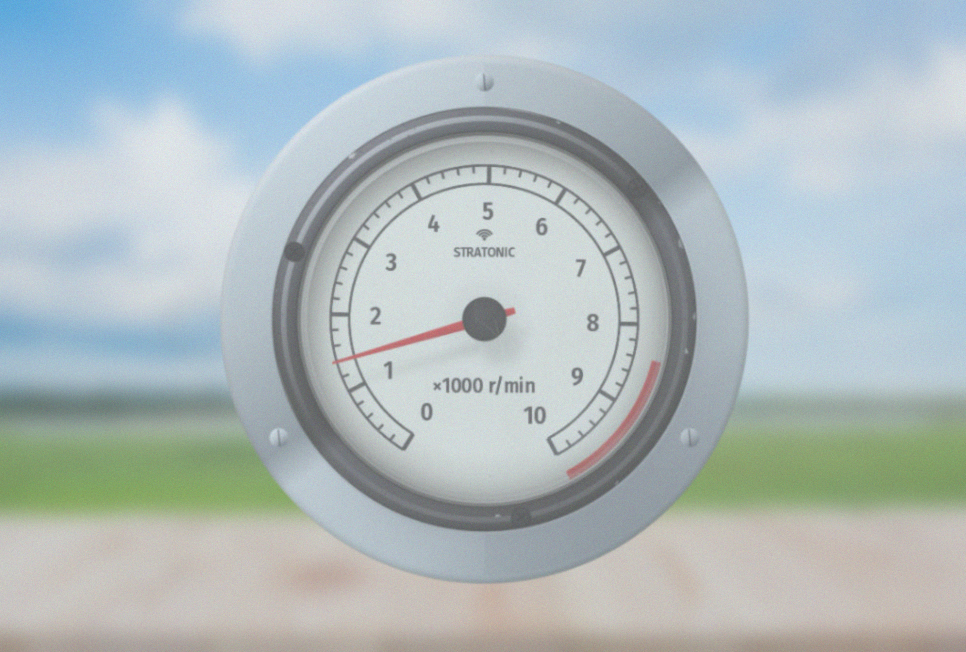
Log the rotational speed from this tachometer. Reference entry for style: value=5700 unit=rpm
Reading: value=1400 unit=rpm
